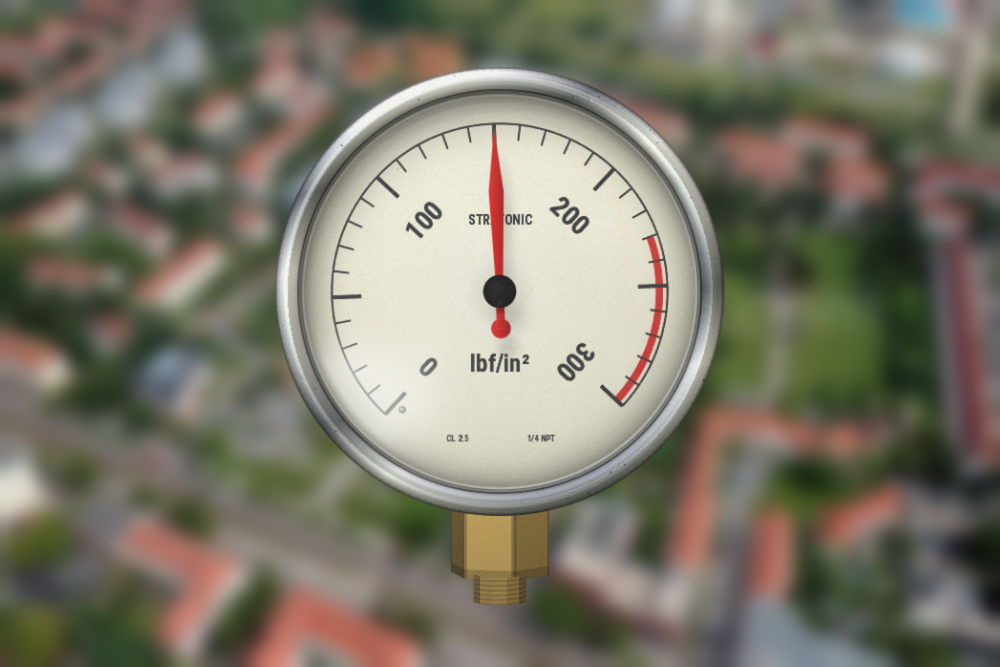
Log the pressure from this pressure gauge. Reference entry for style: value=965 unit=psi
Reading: value=150 unit=psi
